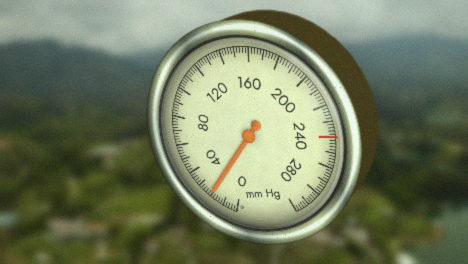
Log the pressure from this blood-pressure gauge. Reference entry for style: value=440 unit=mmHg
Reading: value=20 unit=mmHg
